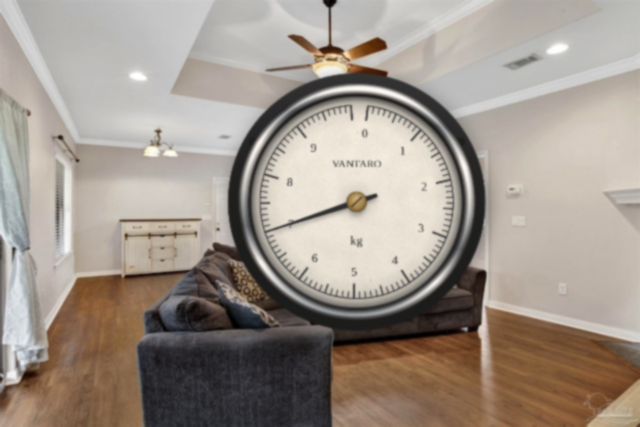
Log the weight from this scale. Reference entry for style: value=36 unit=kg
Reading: value=7 unit=kg
